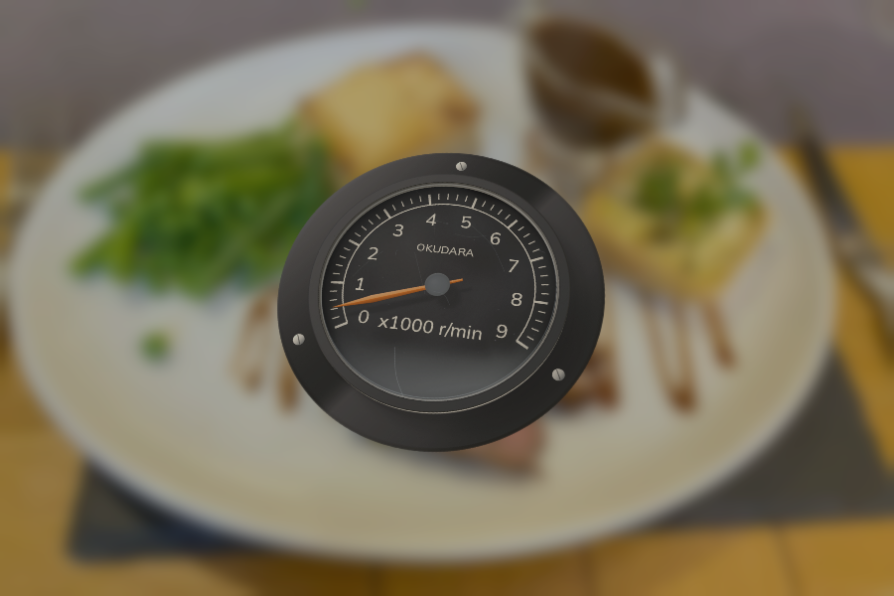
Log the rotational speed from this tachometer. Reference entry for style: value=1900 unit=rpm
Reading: value=400 unit=rpm
